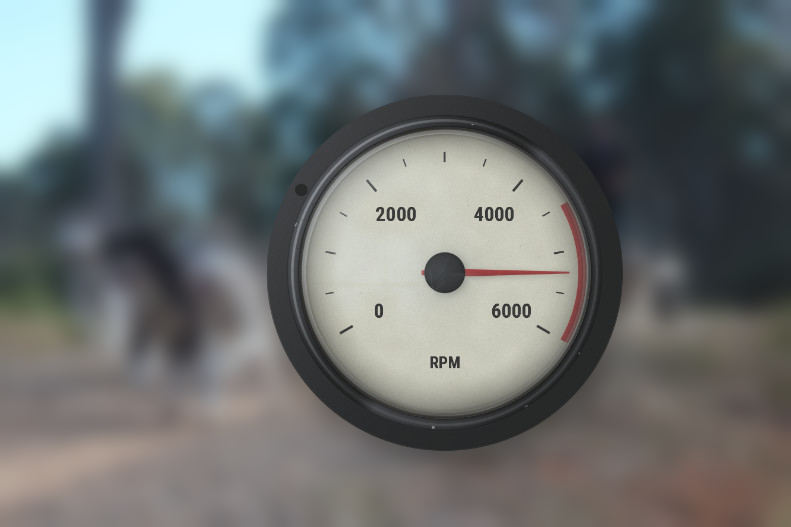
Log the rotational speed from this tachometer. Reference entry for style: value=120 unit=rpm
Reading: value=5250 unit=rpm
